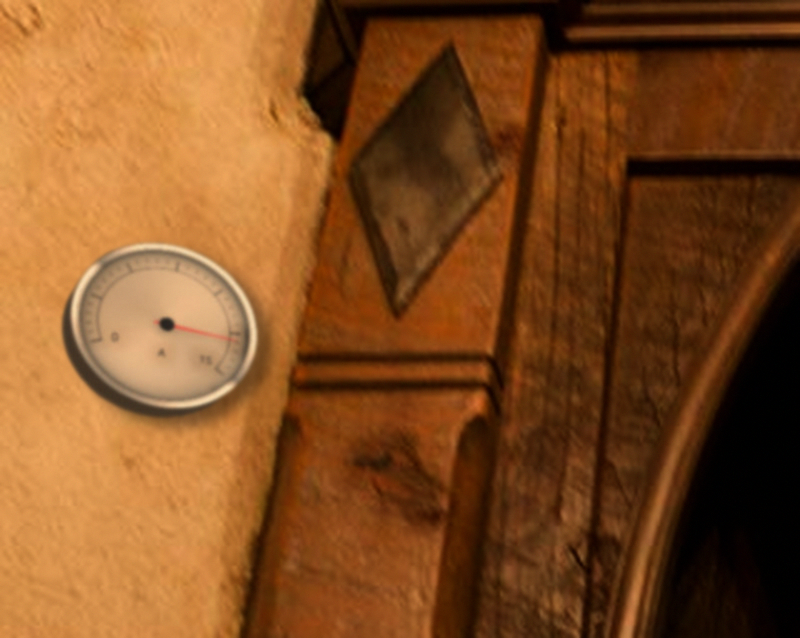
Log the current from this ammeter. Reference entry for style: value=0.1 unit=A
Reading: value=13 unit=A
